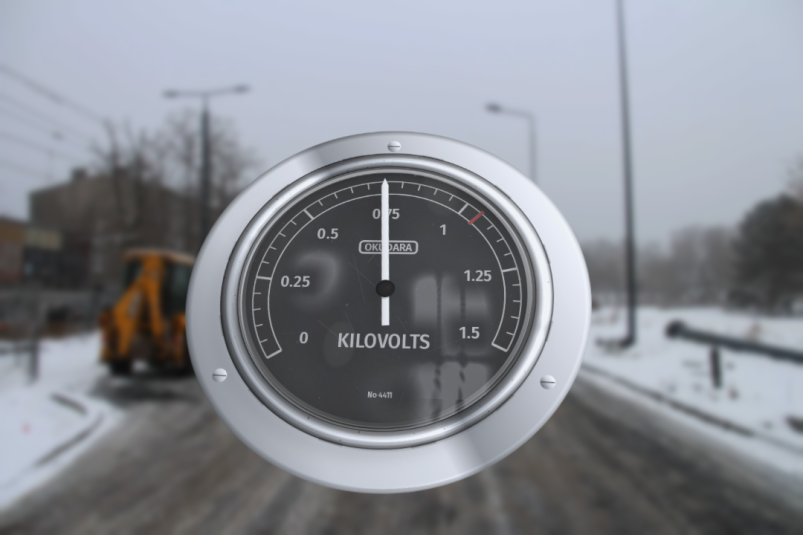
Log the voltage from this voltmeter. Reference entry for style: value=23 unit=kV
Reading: value=0.75 unit=kV
